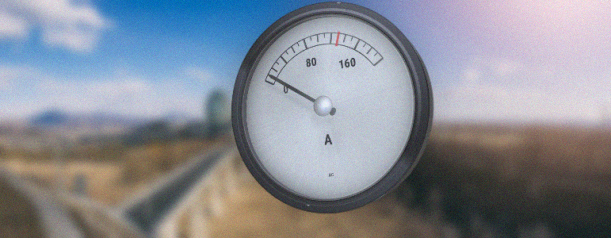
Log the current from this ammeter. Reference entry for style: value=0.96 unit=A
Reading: value=10 unit=A
